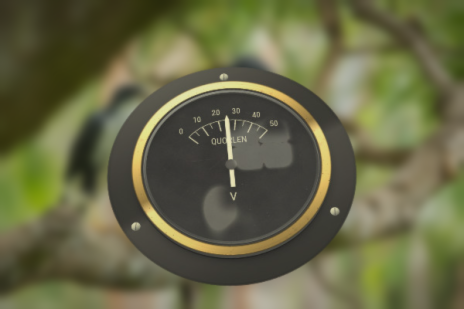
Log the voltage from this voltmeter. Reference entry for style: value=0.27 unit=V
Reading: value=25 unit=V
